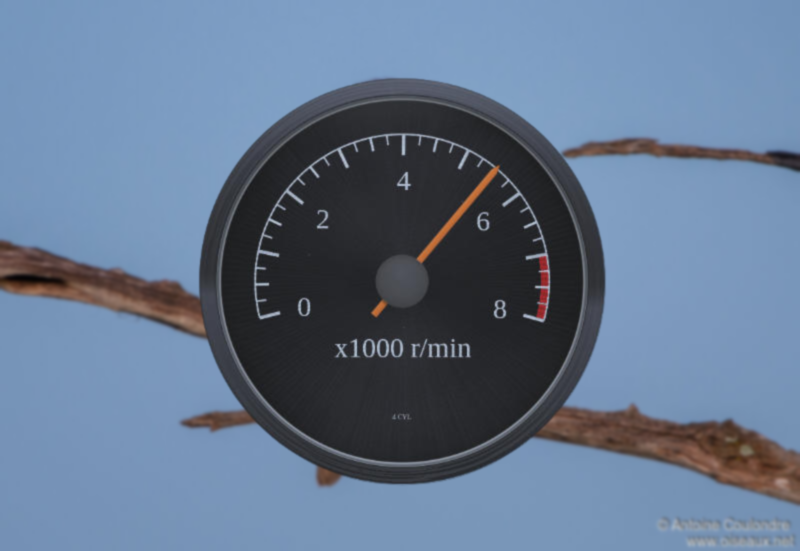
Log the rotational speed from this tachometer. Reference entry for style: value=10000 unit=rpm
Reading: value=5500 unit=rpm
